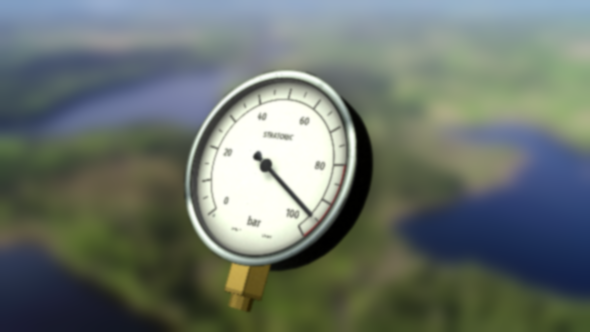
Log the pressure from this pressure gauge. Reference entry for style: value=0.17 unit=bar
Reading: value=95 unit=bar
